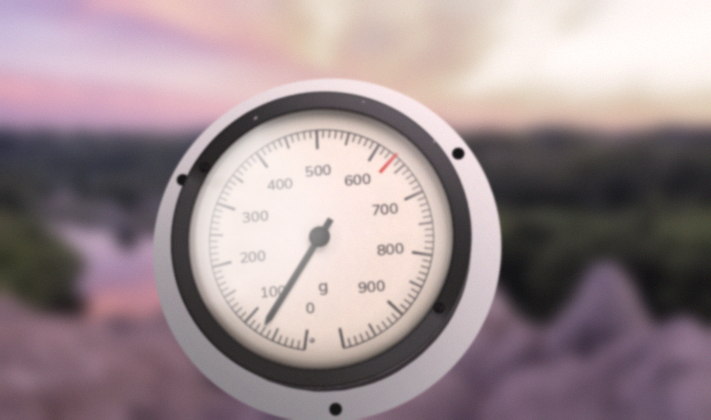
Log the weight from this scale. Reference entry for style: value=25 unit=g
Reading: value=70 unit=g
